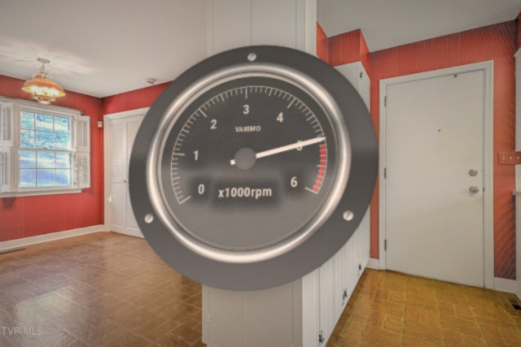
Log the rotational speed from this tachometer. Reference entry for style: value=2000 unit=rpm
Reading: value=5000 unit=rpm
